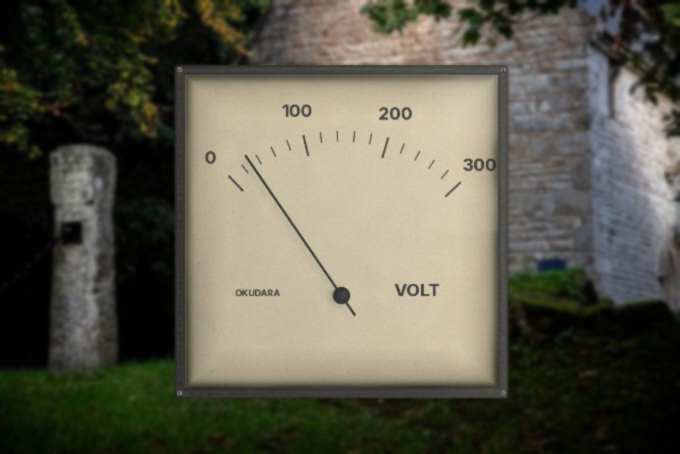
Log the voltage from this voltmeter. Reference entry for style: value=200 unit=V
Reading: value=30 unit=V
